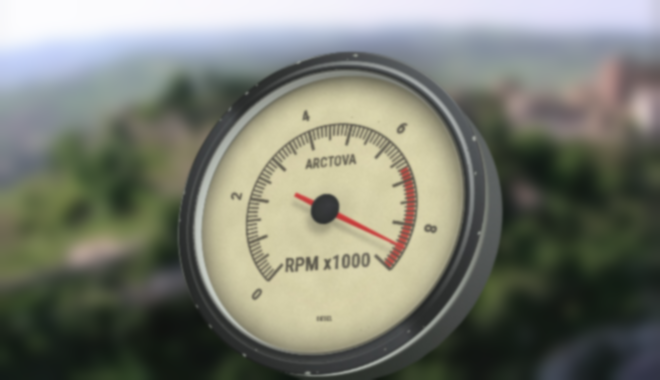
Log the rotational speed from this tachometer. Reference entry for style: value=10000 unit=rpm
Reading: value=8500 unit=rpm
